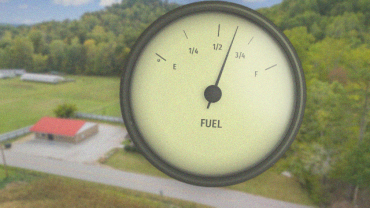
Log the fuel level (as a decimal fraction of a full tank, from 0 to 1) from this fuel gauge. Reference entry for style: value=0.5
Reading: value=0.625
